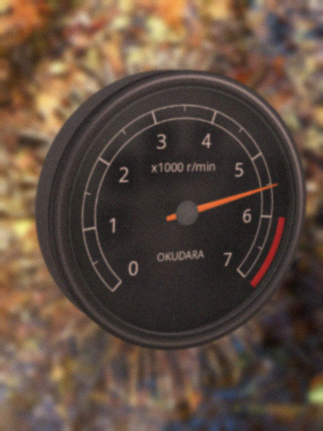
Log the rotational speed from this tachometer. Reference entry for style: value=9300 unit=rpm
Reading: value=5500 unit=rpm
